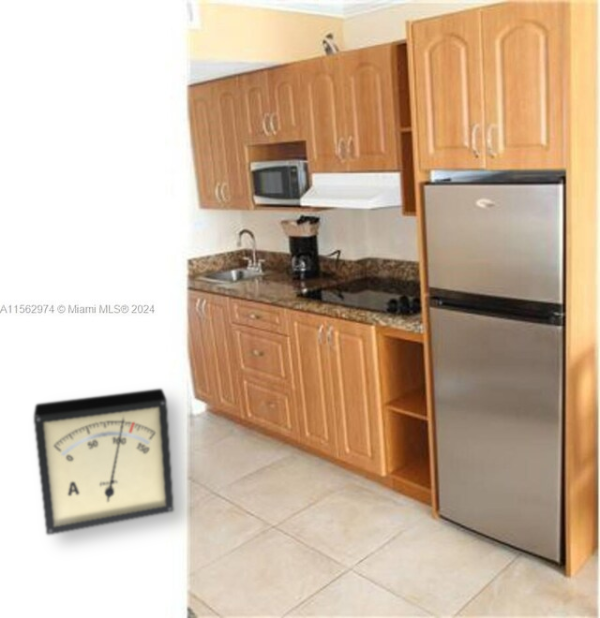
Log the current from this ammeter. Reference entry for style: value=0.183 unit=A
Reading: value=100 unit=A
